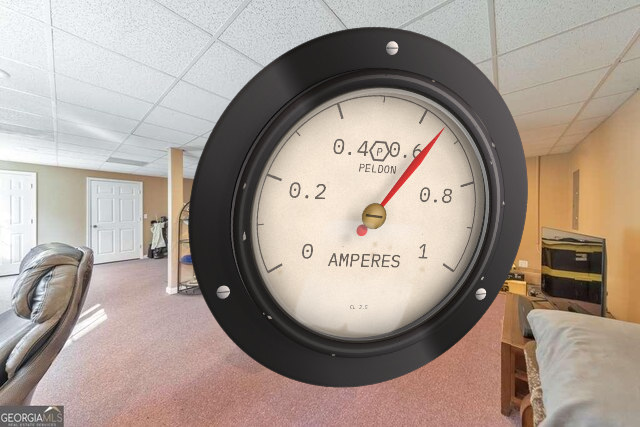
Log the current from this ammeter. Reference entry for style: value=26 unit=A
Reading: value=0.65 unit=A
